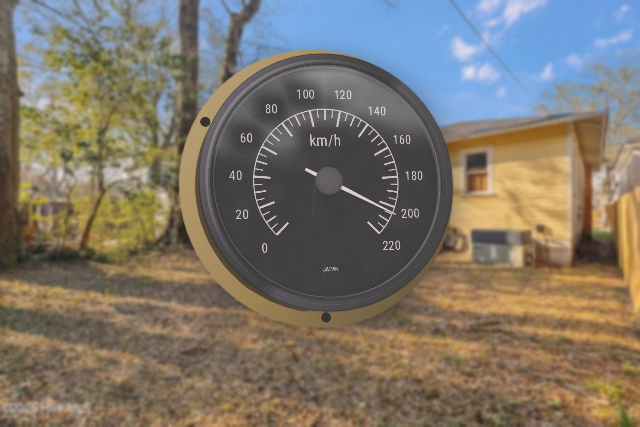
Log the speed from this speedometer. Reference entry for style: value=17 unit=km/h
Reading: value=205 unit=km/h
